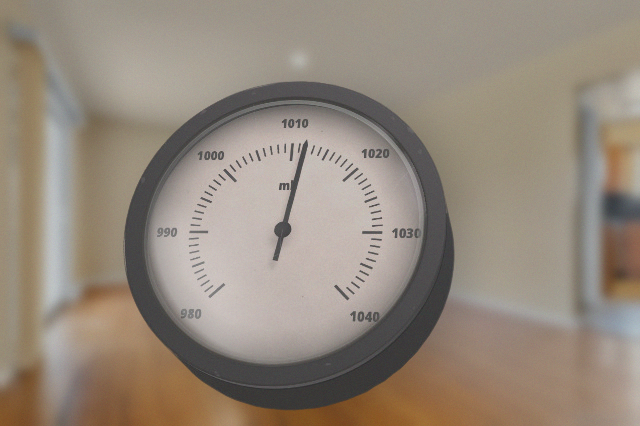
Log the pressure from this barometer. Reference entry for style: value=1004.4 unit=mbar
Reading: value=1012 unit=mbar
